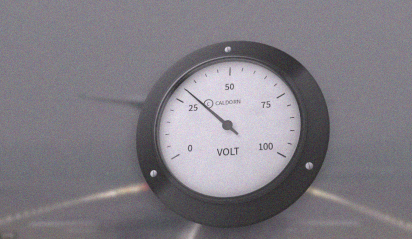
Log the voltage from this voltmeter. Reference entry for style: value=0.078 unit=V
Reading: value=30 unit=V
